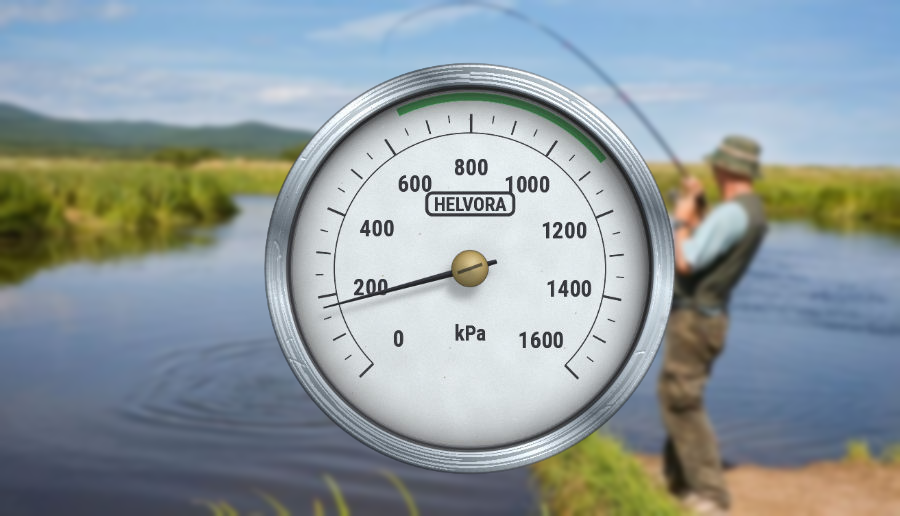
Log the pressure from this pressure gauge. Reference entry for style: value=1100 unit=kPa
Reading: value=175 unit=kPa
